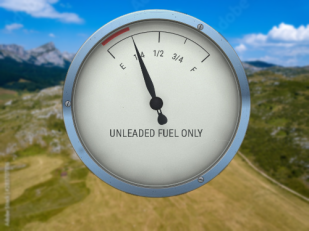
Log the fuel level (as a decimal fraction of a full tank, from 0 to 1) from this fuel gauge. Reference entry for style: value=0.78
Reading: value=0.25
